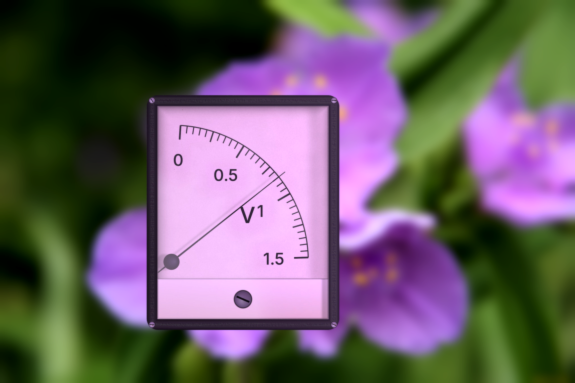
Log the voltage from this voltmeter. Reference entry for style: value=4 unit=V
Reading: value=0.85 unit=V
